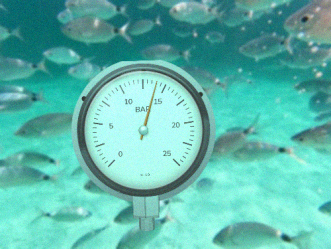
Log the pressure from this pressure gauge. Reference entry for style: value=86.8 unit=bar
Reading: value=14 unit=bar
